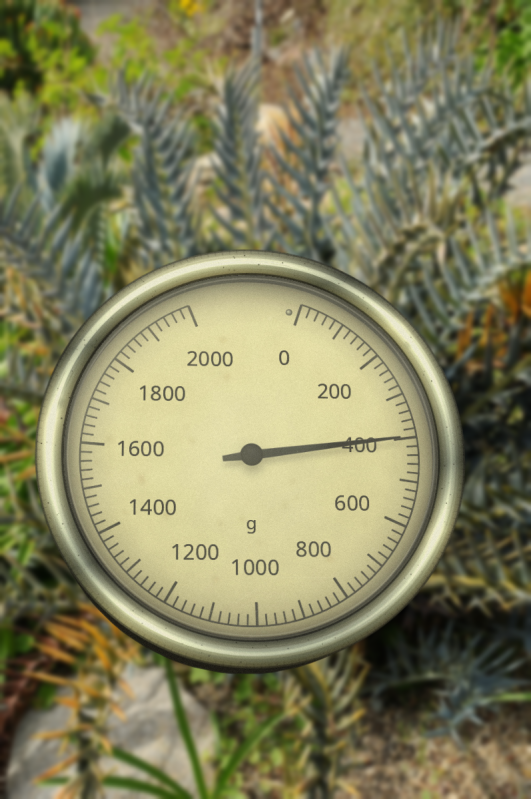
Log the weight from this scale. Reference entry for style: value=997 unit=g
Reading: value=400 unit=g
